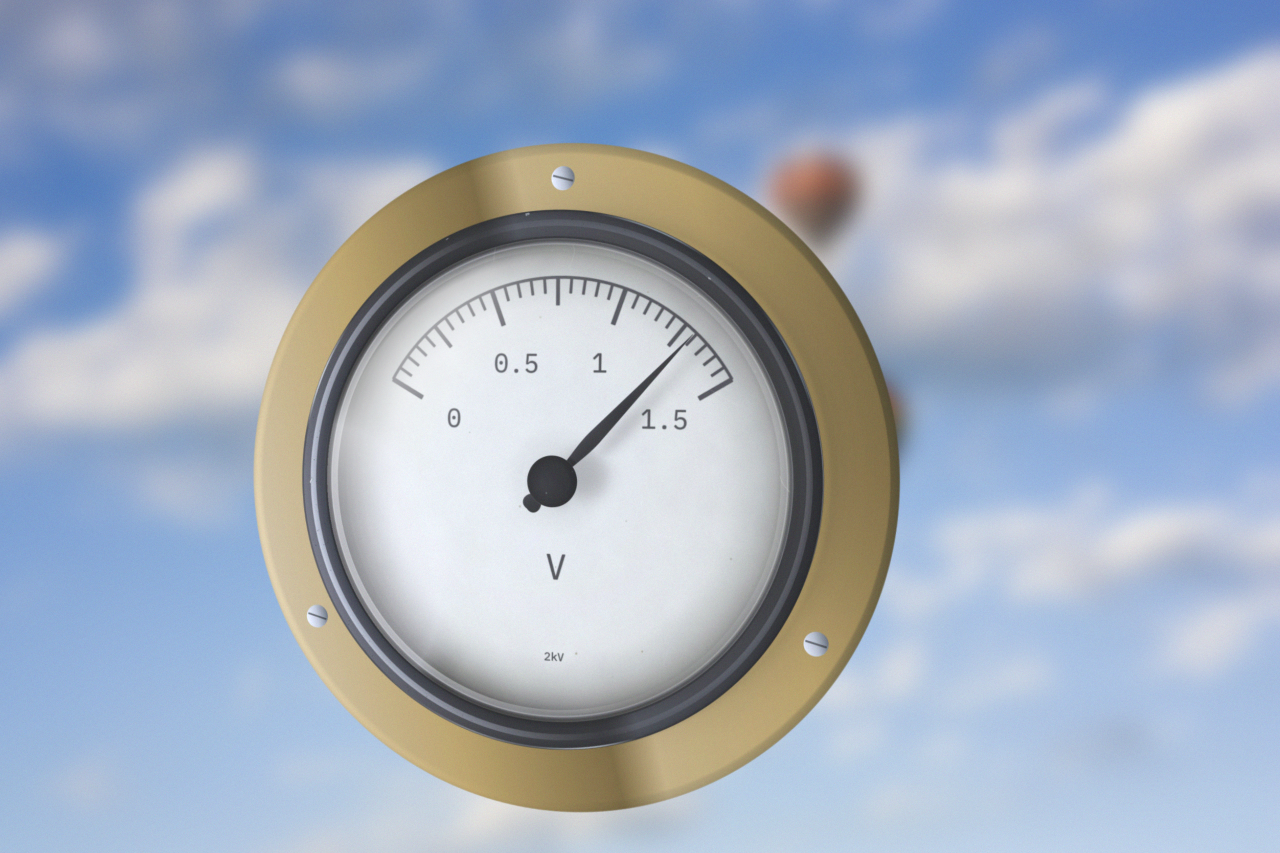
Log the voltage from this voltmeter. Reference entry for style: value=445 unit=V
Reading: value=1.3 unit=V
